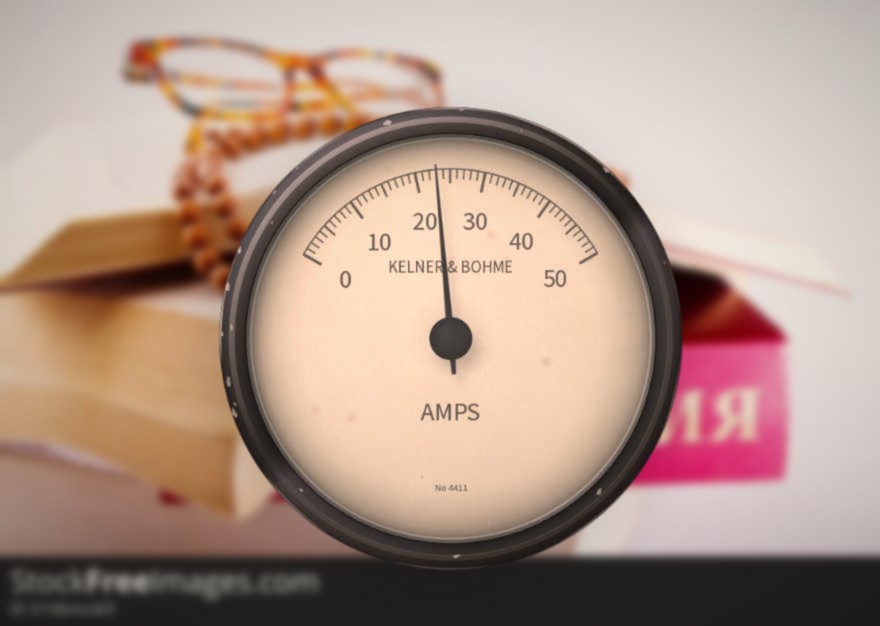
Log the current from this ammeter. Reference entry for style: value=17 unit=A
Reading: value=23 unit=A
